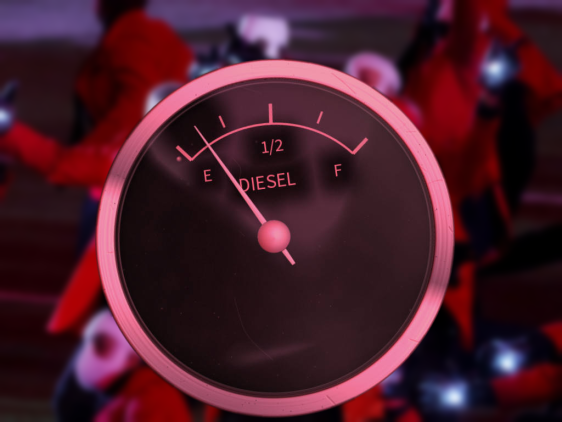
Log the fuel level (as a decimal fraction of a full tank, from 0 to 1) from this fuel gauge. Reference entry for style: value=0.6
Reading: value=0.125
